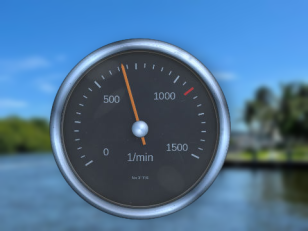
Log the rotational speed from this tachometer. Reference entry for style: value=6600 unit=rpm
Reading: value=675 unit=rpm
